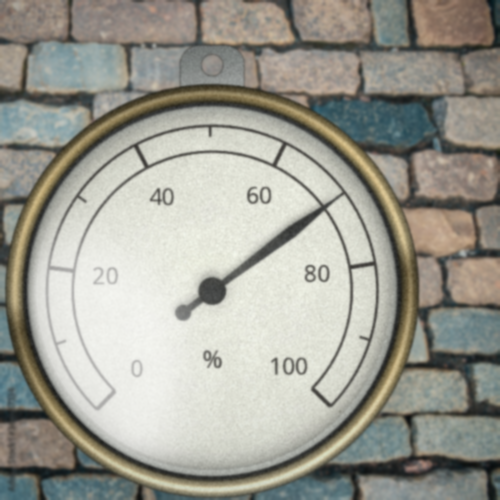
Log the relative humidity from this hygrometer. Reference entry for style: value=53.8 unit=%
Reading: value=70 unit=%
